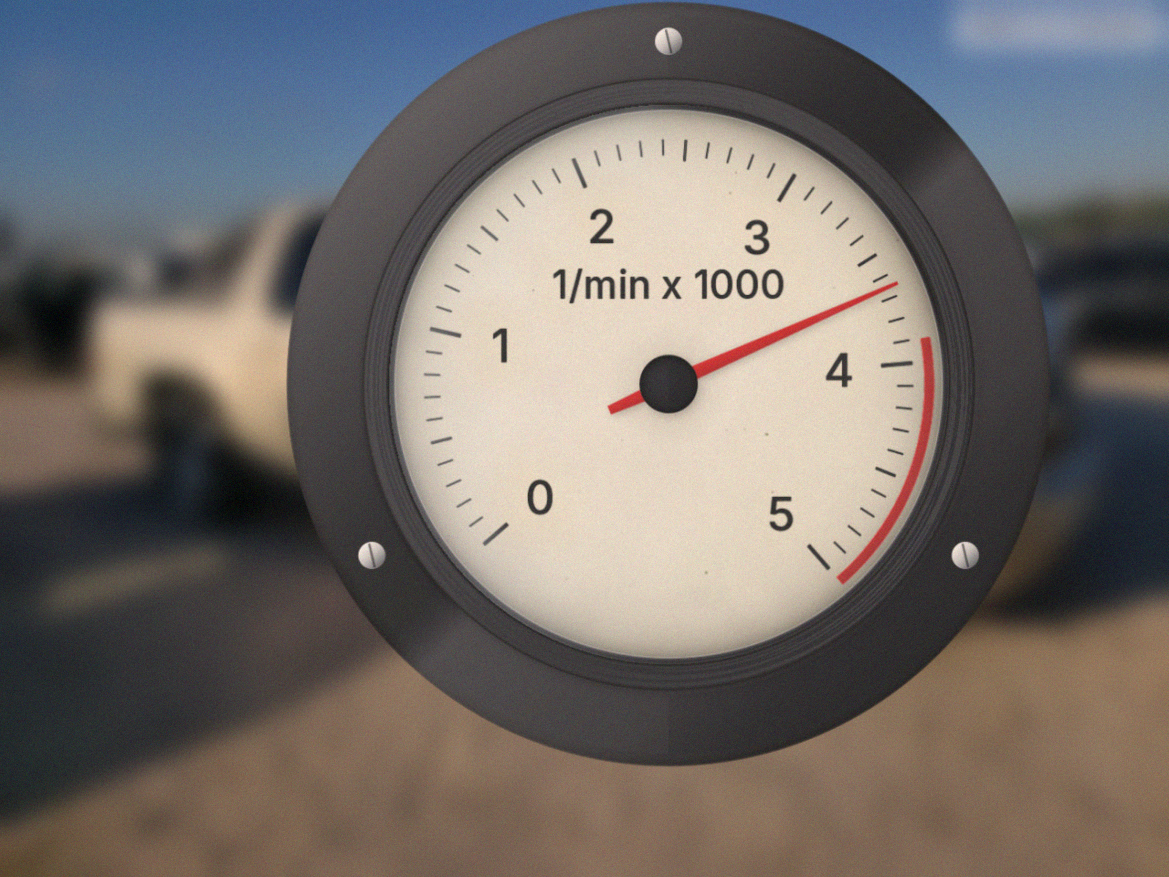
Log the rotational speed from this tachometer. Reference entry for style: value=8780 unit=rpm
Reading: value=3650 unit=rpm
